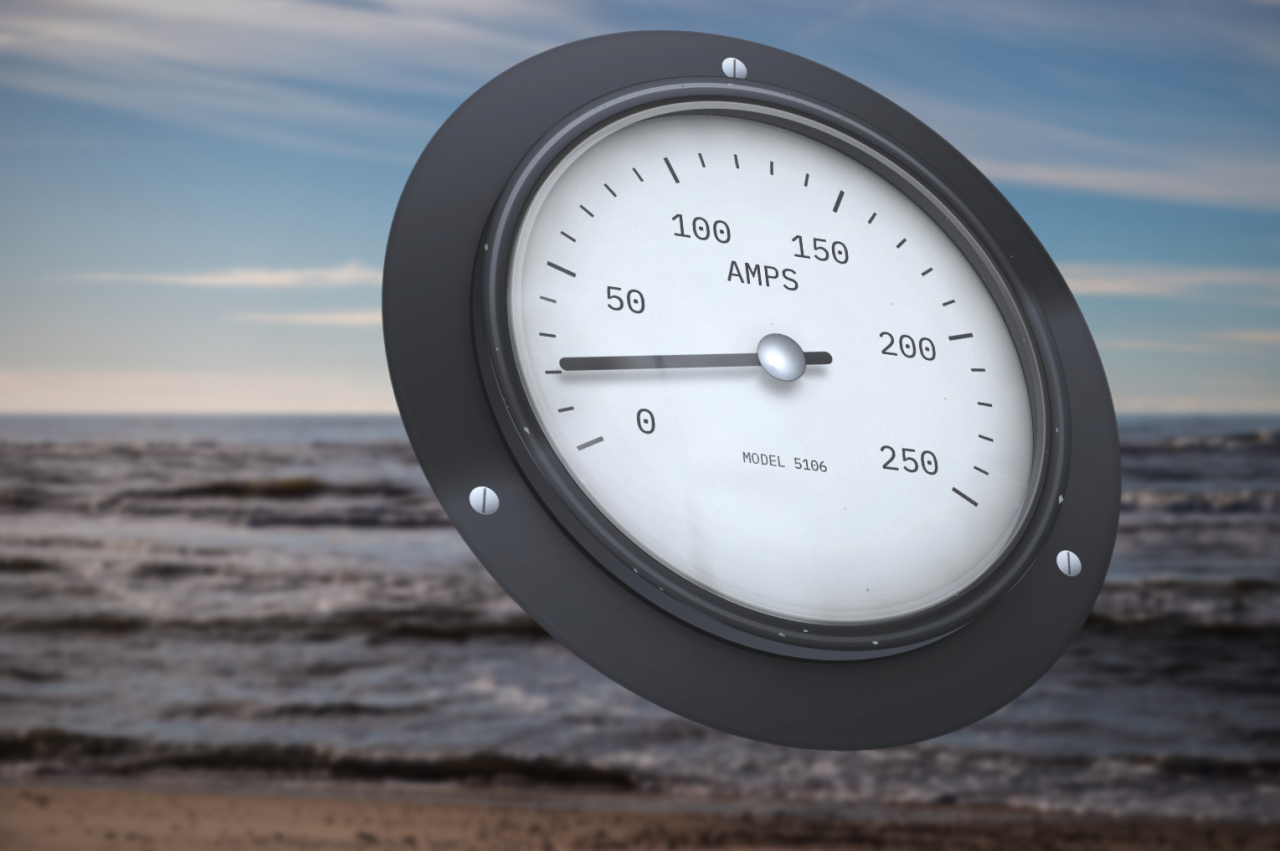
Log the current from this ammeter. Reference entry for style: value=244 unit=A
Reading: value=20 unit=A
